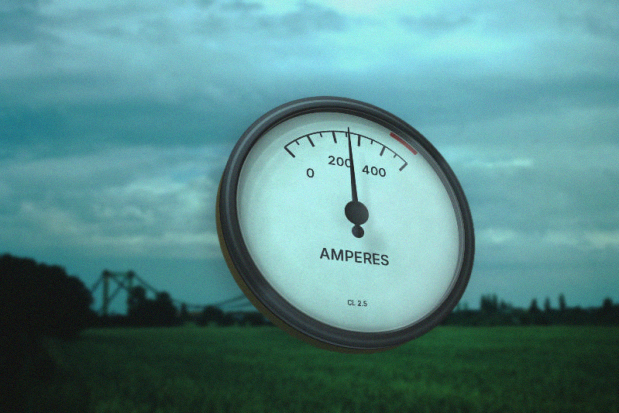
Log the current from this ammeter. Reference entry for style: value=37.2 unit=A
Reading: value=250 unit=A
